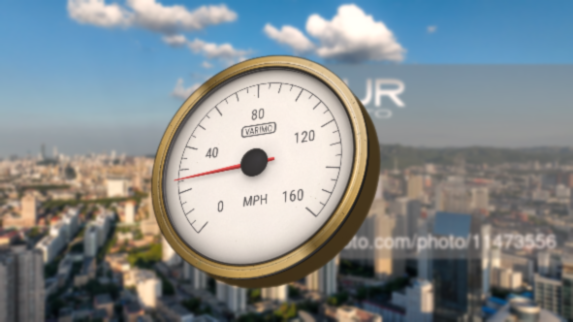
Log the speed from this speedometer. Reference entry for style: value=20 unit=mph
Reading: value=25 unit=mph
